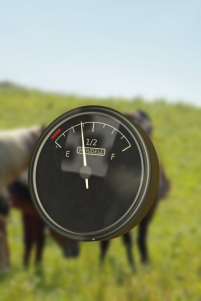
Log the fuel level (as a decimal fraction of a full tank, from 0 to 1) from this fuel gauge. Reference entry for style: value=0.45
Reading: value=0.375
